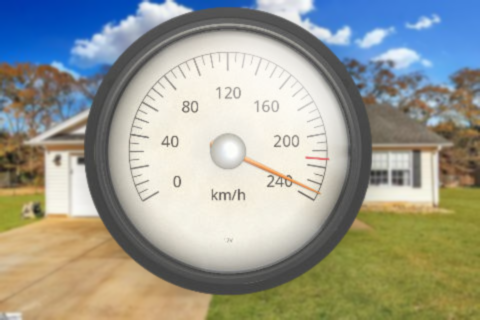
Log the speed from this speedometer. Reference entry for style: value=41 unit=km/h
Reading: value=235 unit=km/h
